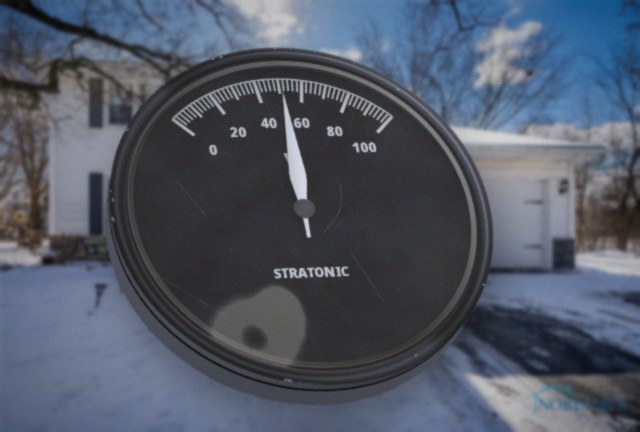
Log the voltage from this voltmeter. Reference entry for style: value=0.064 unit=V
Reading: value=50 unit=V
